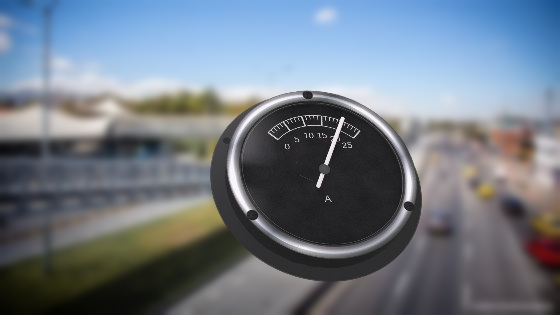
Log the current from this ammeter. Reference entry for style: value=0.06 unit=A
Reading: value=20 unit=A
